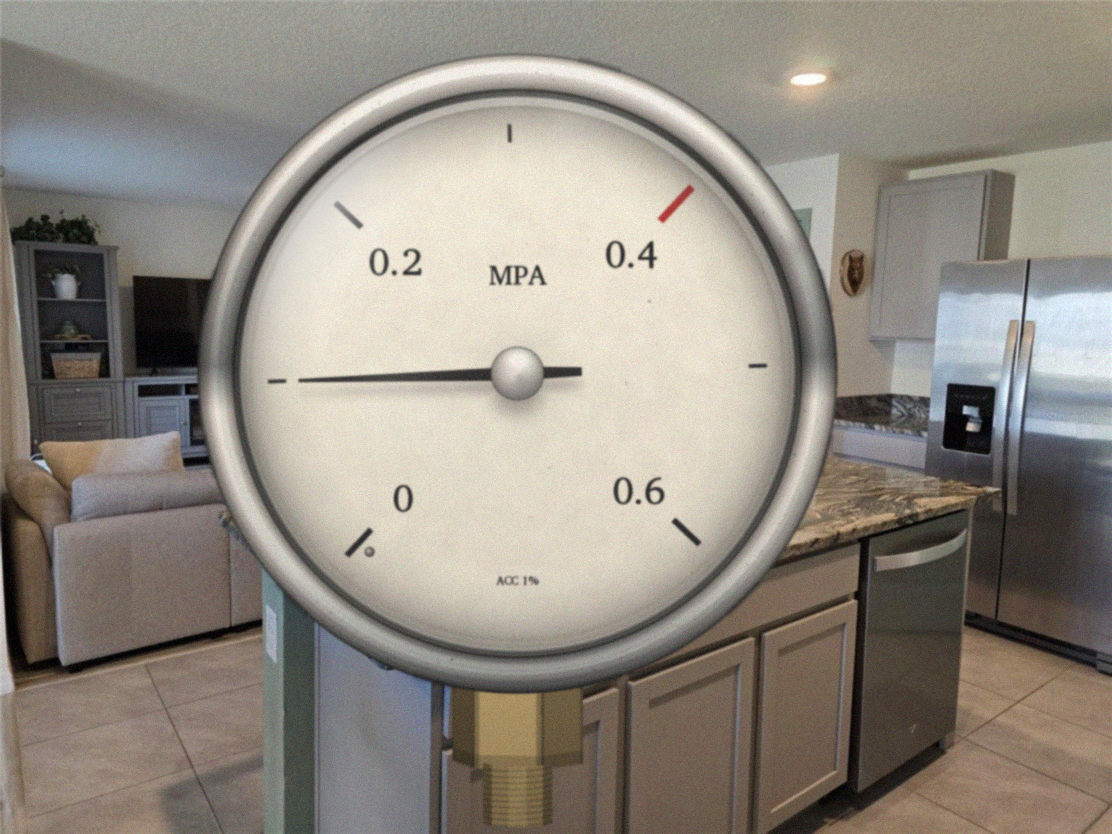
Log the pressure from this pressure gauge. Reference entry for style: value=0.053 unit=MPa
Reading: value=0.1 unit=MPa
